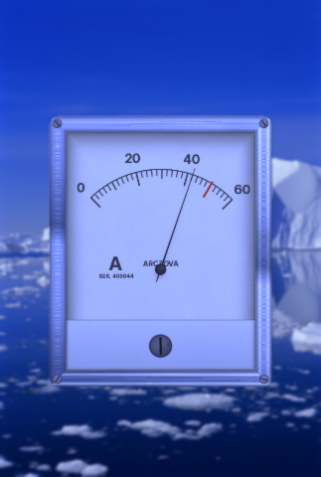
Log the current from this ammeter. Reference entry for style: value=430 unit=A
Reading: value=42 unit=A
